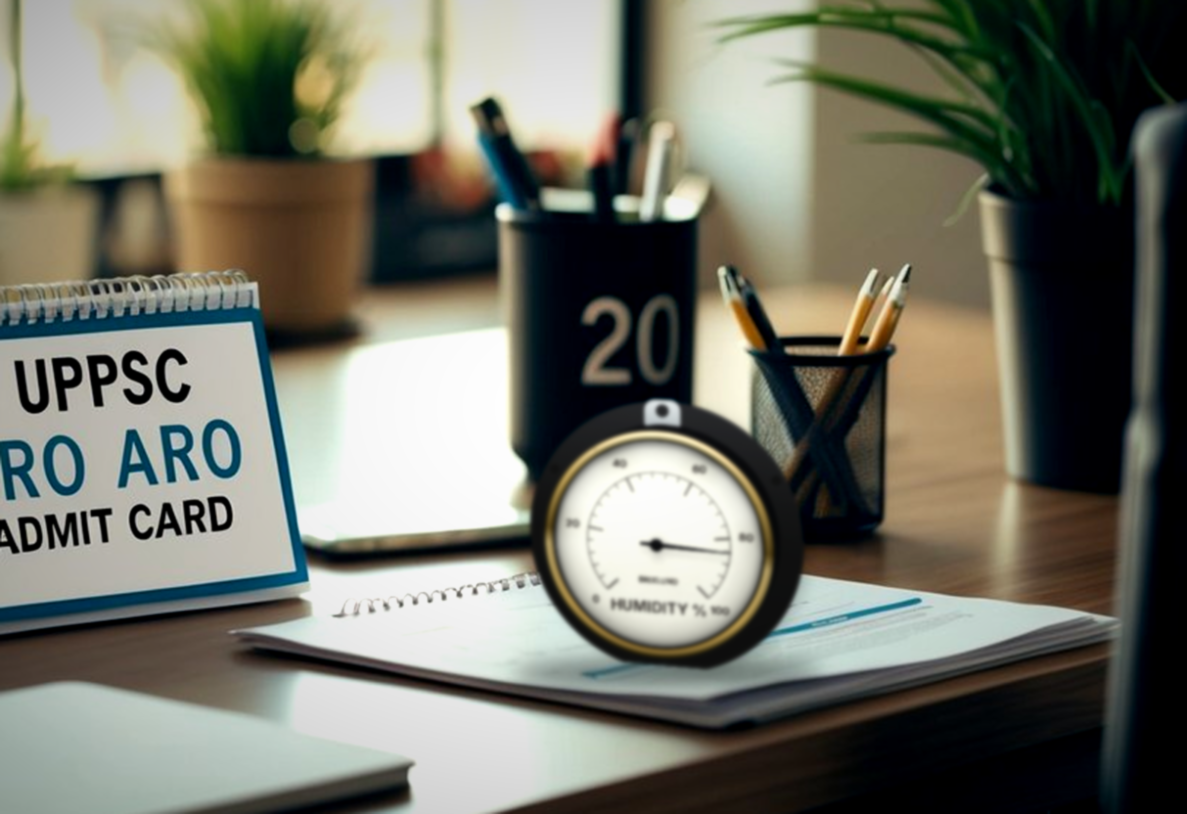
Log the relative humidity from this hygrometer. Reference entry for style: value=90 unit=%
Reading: value=84 unit=%
